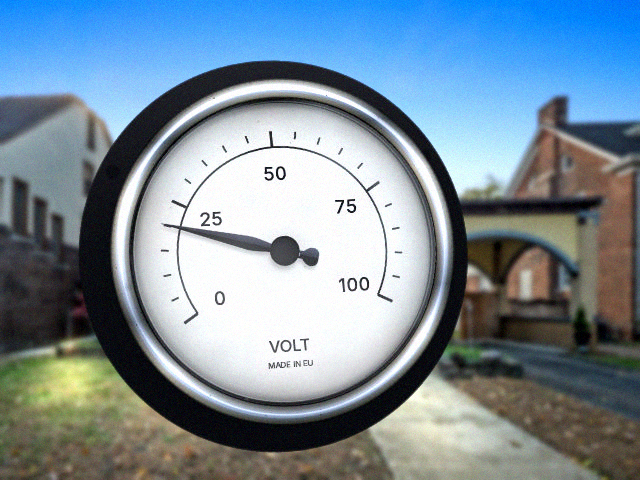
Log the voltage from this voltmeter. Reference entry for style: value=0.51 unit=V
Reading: value=20 unit=V
